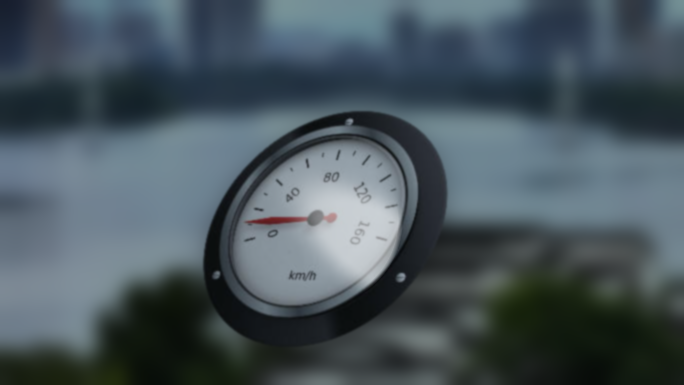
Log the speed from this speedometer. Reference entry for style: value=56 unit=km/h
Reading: value=10 unit=km/h
